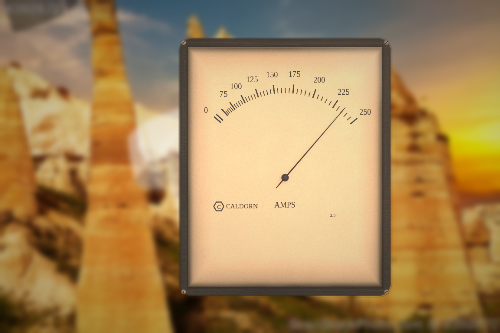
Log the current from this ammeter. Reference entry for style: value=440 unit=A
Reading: value=235 unit=A
